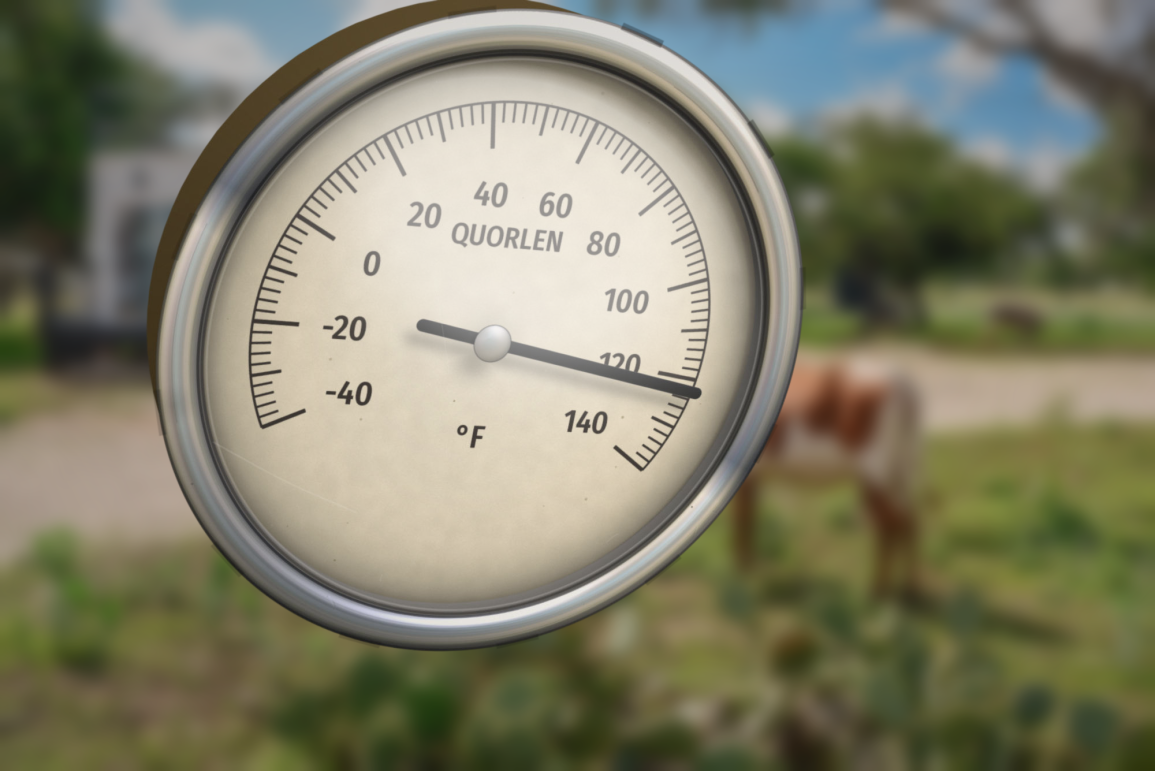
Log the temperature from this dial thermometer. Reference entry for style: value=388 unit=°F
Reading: value=122 unit=°F
